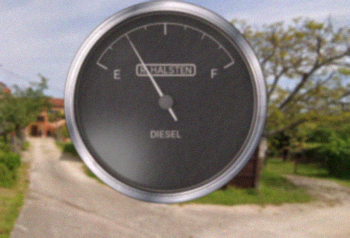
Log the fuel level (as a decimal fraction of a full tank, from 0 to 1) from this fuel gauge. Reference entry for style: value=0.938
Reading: value=0.25
